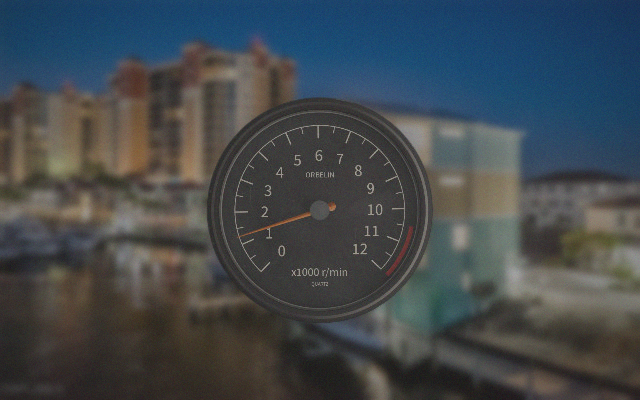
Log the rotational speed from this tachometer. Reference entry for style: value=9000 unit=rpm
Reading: value=1250 unit=rpm
